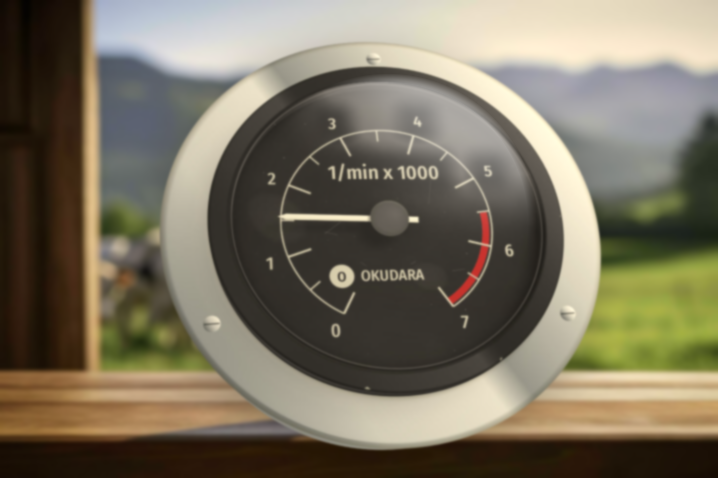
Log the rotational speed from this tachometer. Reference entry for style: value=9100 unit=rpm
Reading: value=1500 unit=rpm
